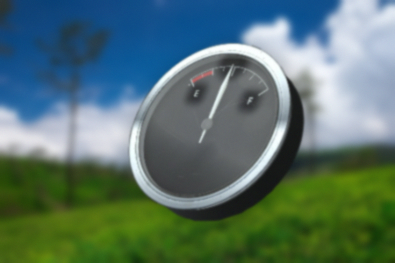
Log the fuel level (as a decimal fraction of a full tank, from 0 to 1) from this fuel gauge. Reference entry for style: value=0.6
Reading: value=0.5
